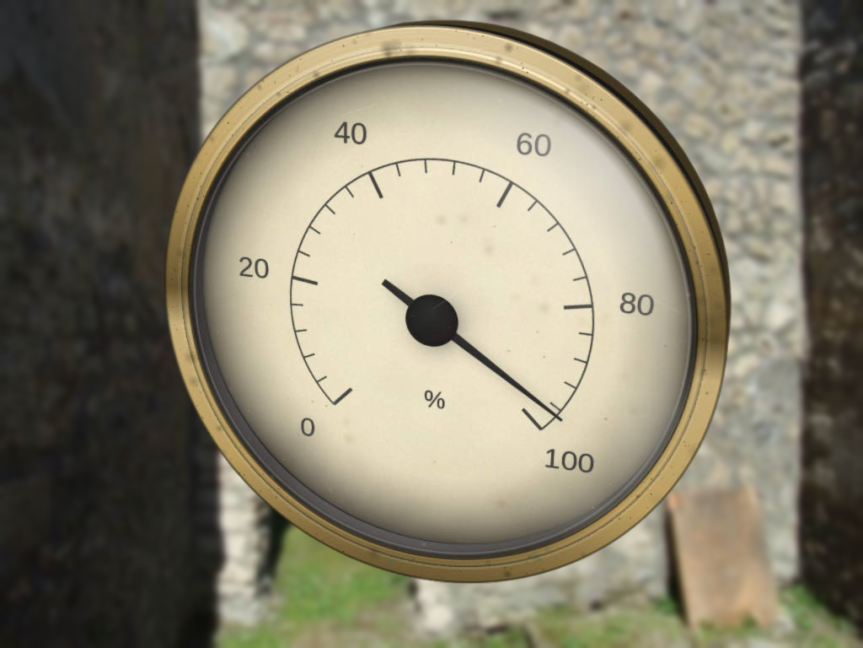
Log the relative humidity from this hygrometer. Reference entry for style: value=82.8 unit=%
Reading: value=96 unit=%
